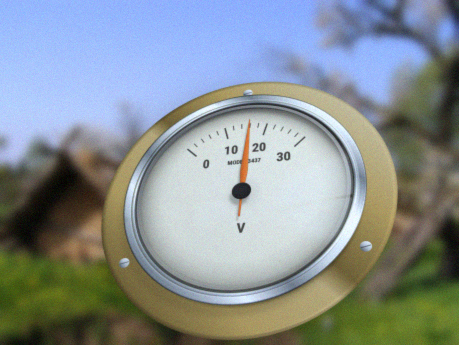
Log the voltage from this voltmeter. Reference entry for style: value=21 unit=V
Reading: value=16 unit=V
